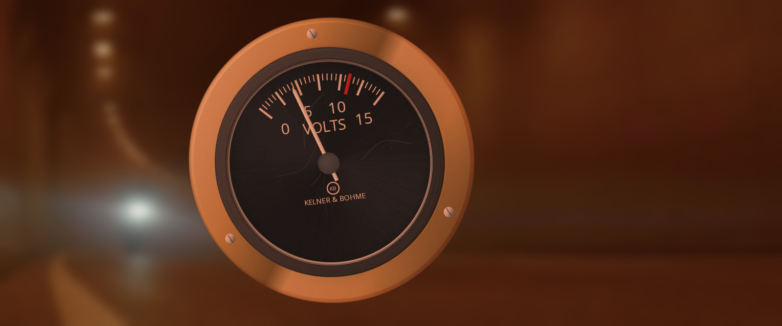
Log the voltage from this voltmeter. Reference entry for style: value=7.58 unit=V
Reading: value=4.5 unit=V
